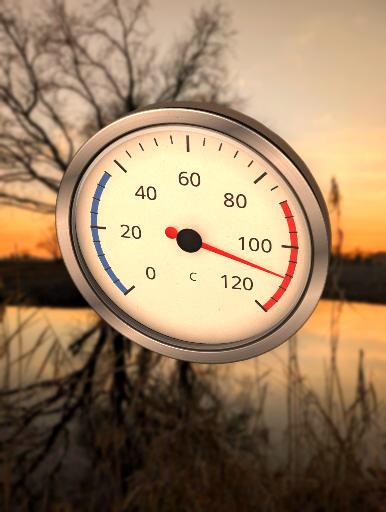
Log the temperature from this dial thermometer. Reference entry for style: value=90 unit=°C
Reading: value=108 unit=°C
